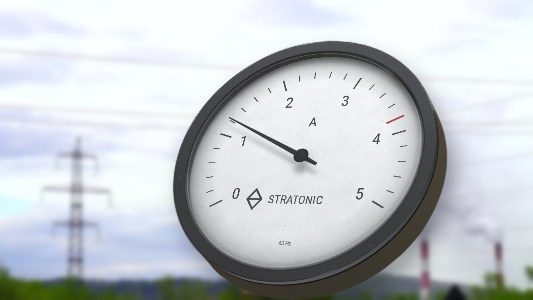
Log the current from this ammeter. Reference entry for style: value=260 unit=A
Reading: value=1.2 unit=A
